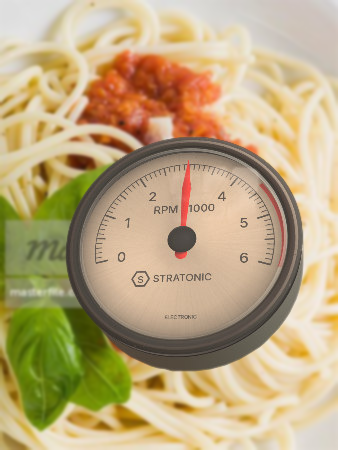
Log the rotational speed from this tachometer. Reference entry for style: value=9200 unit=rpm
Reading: value=3000 unit=rpm
